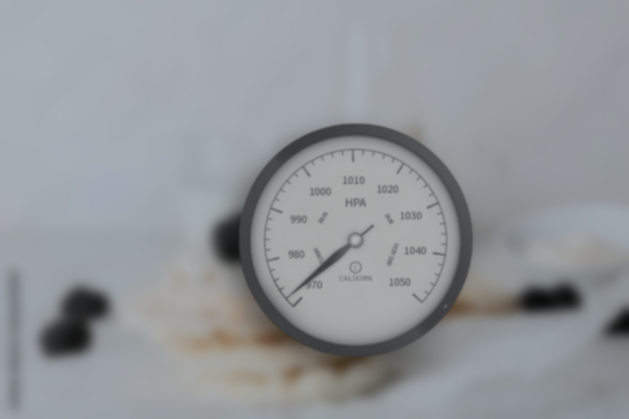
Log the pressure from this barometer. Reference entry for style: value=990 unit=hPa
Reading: value=972 unit=hPa
